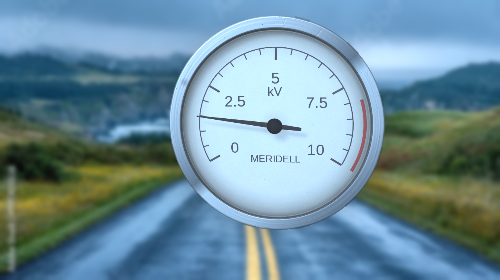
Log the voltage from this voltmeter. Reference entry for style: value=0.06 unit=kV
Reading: value=1.5 unit=kV
